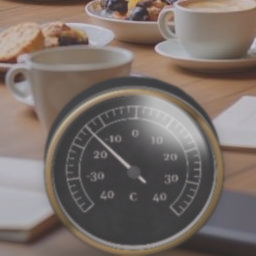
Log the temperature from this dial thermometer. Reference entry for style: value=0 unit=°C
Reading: value=-14 unit=°C
